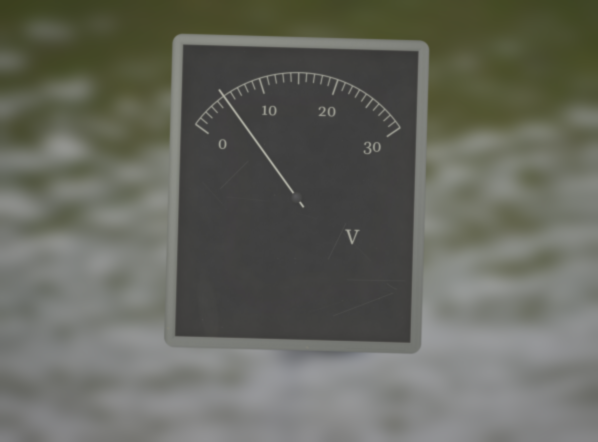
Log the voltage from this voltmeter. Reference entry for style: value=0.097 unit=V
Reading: value=5 unit=V
